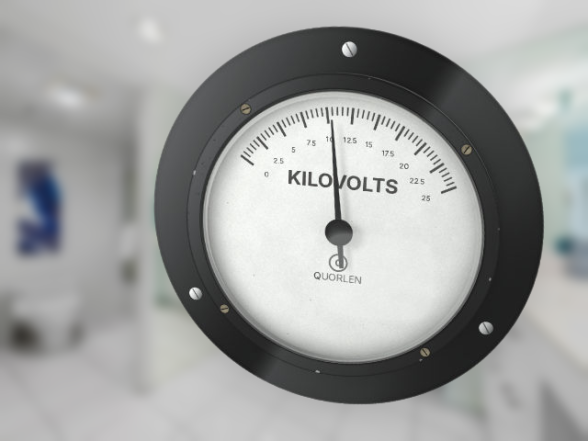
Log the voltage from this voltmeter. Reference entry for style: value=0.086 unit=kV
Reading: value=10.5 unit=kV
